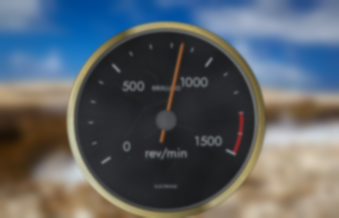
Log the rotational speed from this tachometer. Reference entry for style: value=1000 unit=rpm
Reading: value=850 unit=rpm
